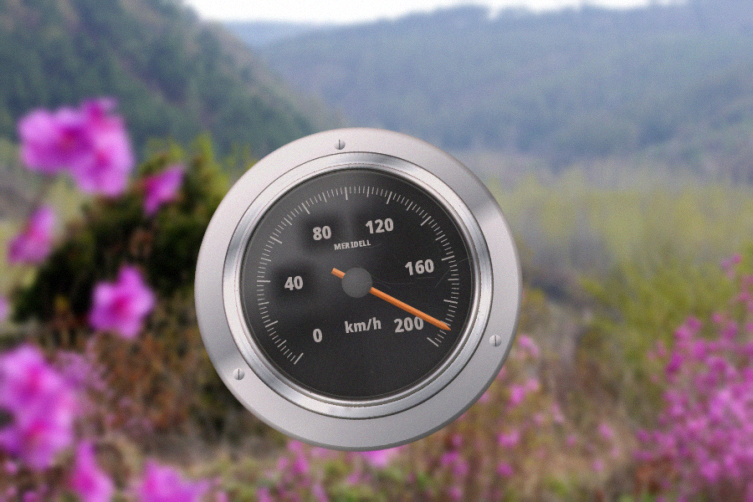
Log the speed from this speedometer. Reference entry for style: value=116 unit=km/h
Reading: value=192 unit=km/h
